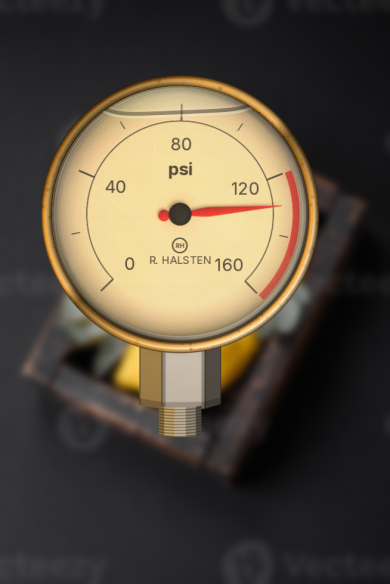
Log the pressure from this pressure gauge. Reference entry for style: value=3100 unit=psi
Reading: value=130 unit=psi
